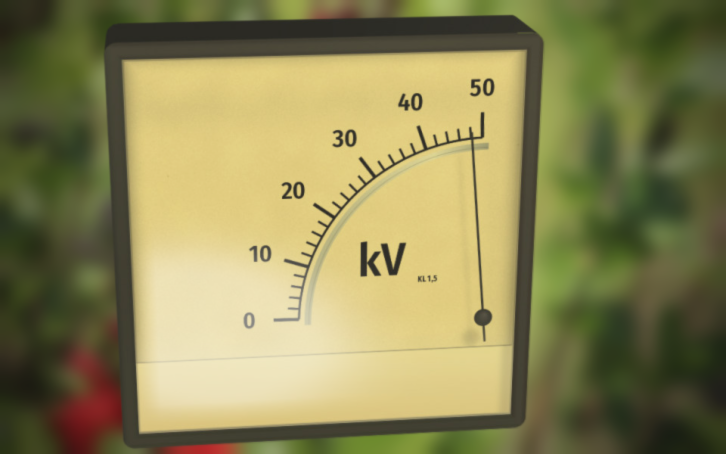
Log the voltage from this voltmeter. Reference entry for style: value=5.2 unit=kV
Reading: value=48 unit=kV
